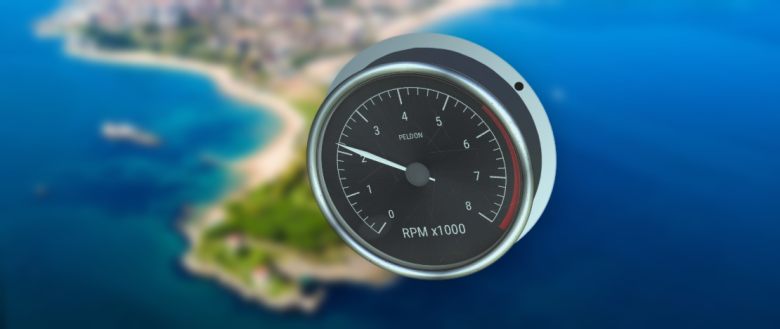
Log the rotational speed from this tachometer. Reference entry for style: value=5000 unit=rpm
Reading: value=2200 unit=rpm
